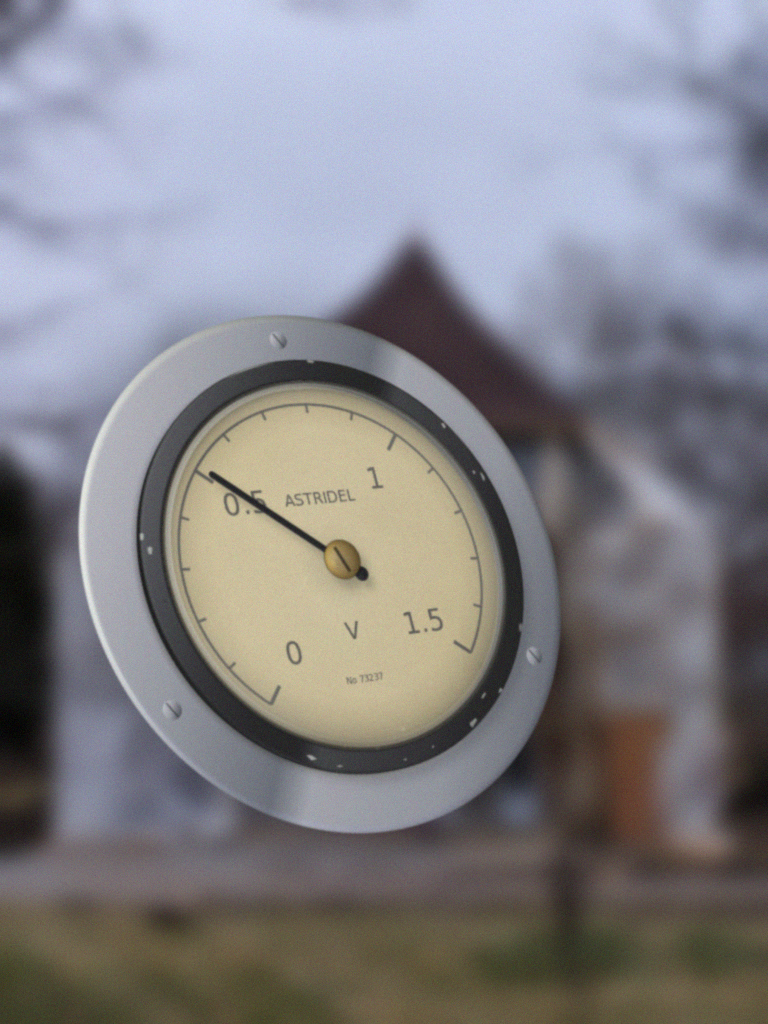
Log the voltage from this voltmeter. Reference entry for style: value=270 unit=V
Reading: value=0.5 unit=V
